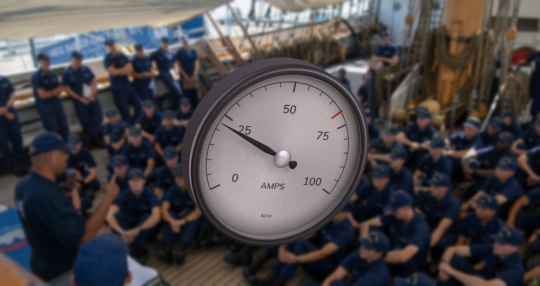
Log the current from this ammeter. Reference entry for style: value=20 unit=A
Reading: value=22.5 unit=A
